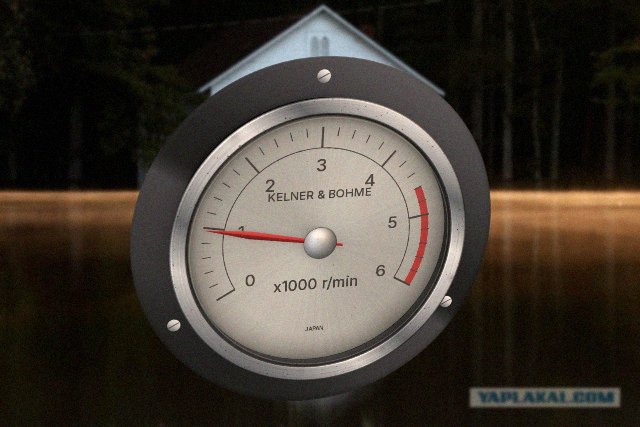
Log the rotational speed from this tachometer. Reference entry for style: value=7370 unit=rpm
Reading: value=1000 unit=rpm
